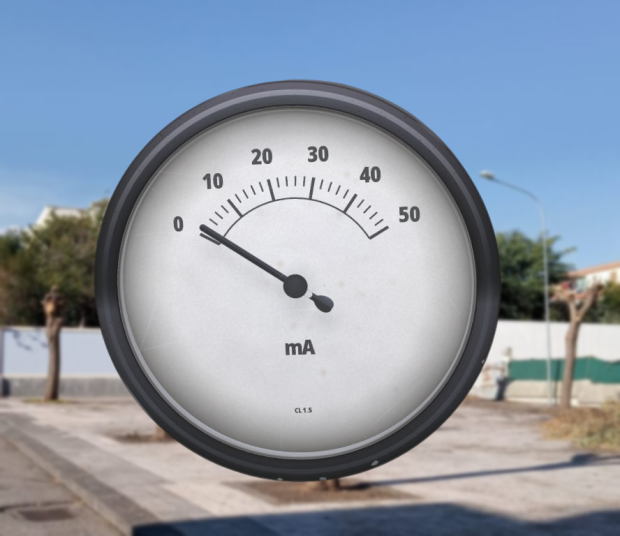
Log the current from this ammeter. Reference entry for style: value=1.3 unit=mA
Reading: value=2 unit=mA
